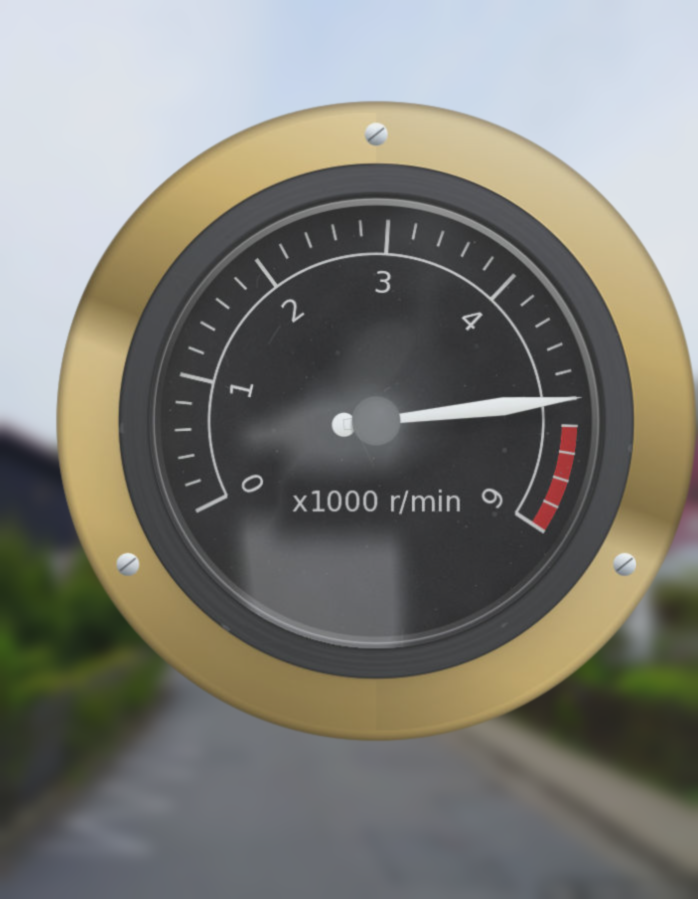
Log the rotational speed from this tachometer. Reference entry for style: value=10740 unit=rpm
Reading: value=5000 unit=rpm
